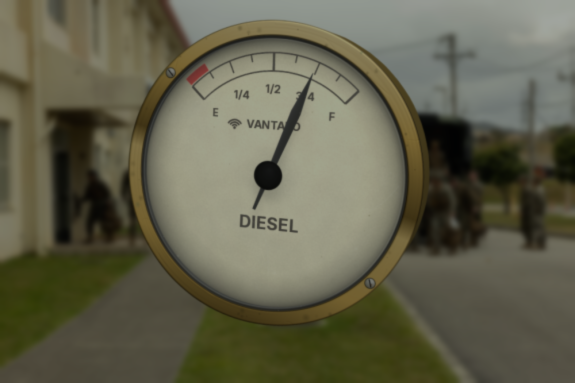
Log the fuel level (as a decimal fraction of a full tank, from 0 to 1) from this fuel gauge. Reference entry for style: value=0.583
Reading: value=0.75
